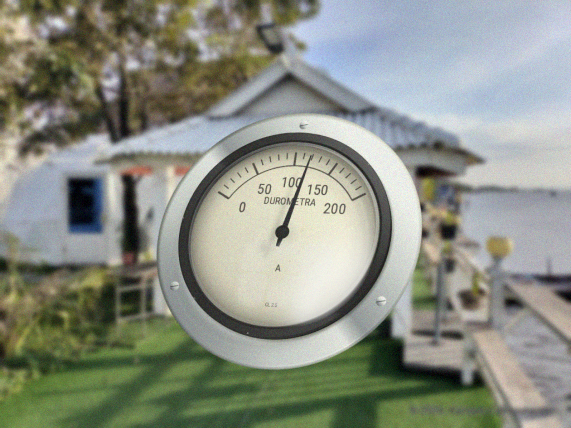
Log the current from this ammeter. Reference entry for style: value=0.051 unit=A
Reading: value=120 unit=A
